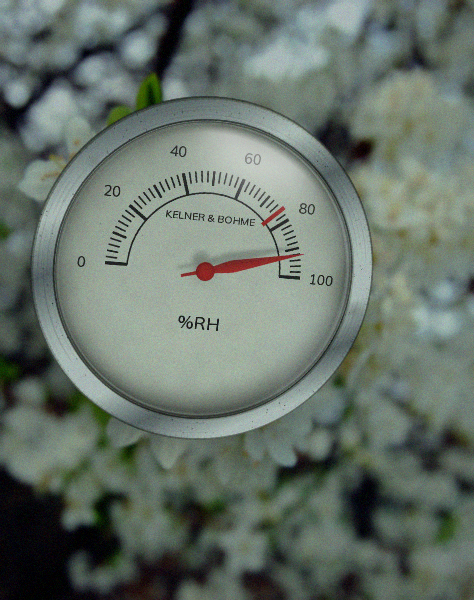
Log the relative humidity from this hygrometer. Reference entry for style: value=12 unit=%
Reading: value=92 unit=%
